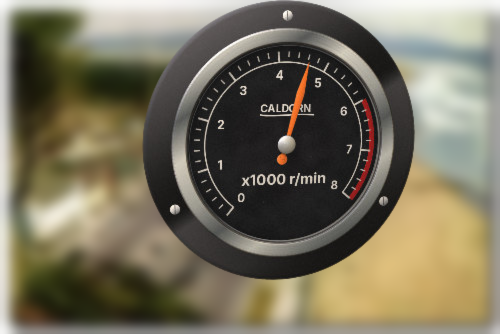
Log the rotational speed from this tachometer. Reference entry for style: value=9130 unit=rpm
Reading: value=4600 unit=rpm
